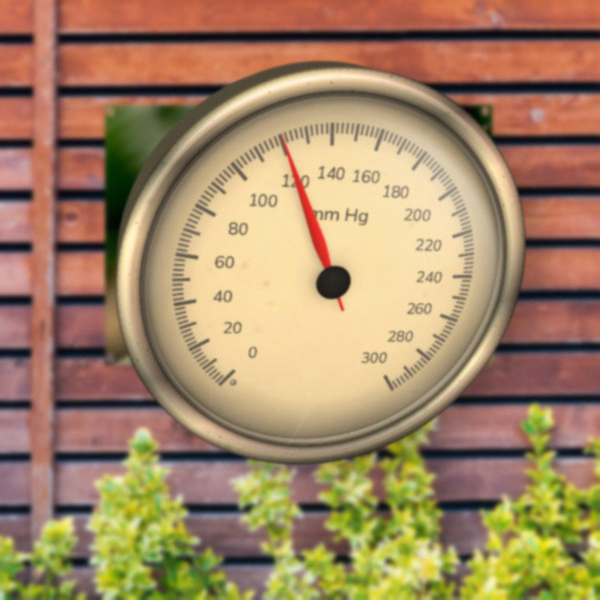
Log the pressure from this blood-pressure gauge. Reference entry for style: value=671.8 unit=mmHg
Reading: value=120 unit=mmHg
